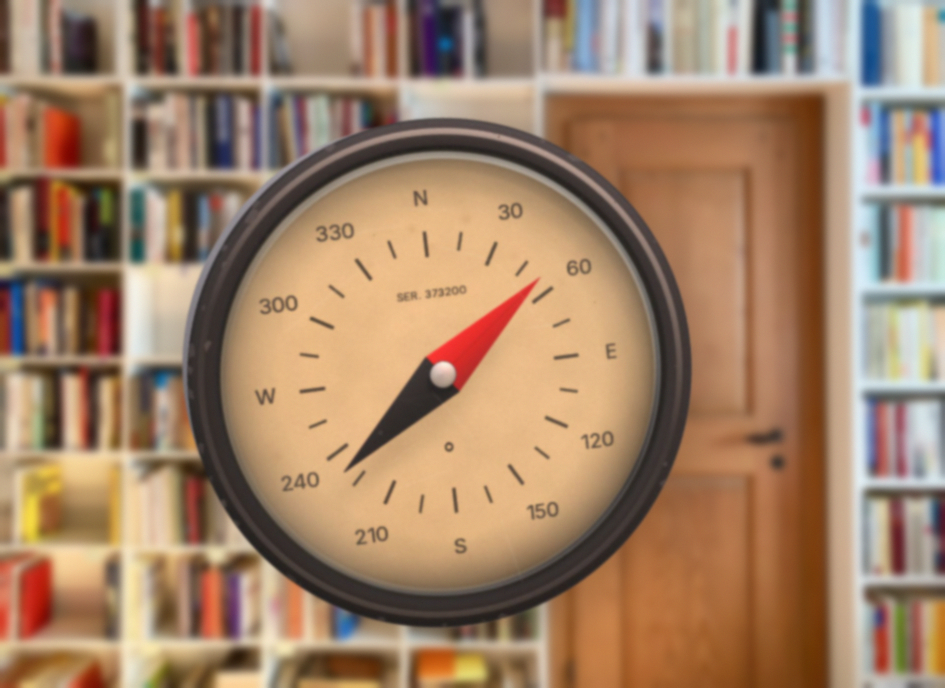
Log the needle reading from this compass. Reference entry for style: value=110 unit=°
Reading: value=52.5 unit=°
